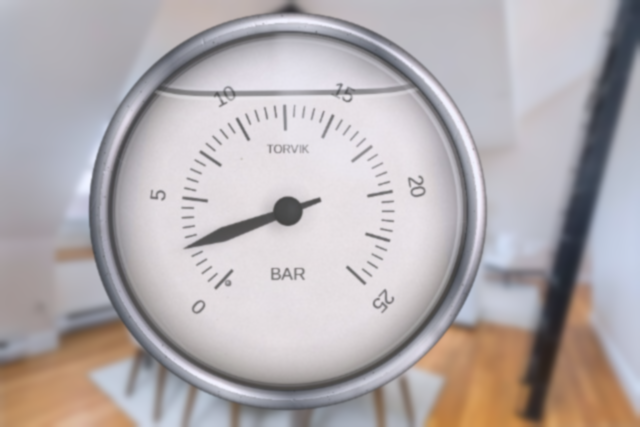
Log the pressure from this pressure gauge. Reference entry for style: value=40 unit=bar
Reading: value=2.5 unit=bar
